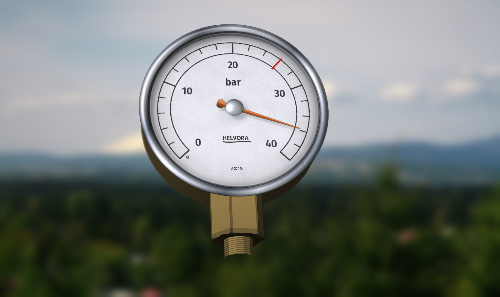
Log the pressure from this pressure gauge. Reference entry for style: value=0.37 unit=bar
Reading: value=36 unit=bar
